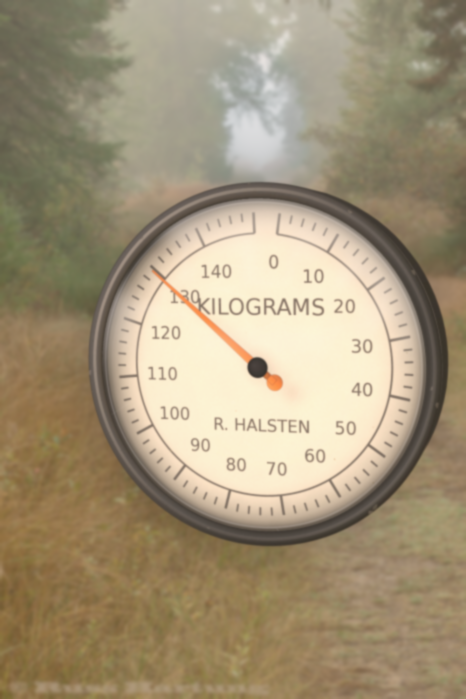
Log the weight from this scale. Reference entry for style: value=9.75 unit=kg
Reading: value=130 unit=kg
